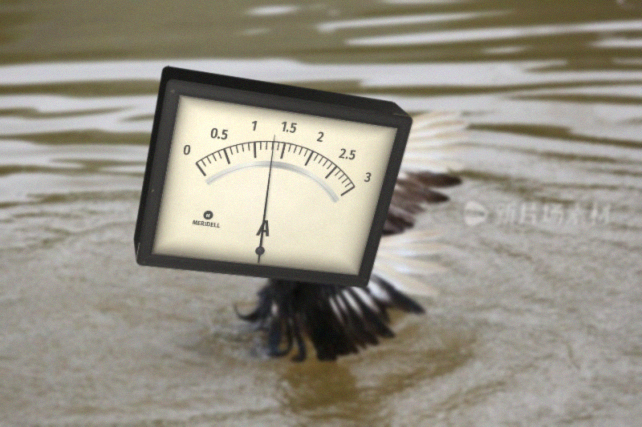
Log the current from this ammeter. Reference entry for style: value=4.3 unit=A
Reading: value=1.3 unit=A
